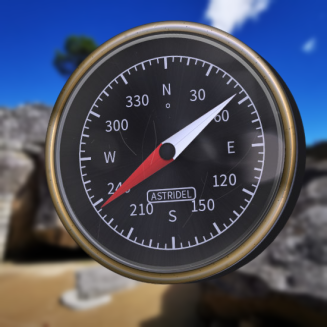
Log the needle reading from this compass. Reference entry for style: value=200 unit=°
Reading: value=235 unit=°
